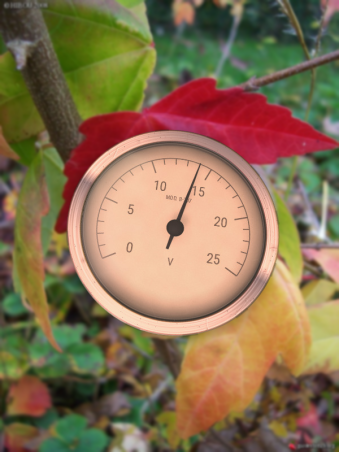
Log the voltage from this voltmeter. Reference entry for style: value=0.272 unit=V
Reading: value=14 unit=V
